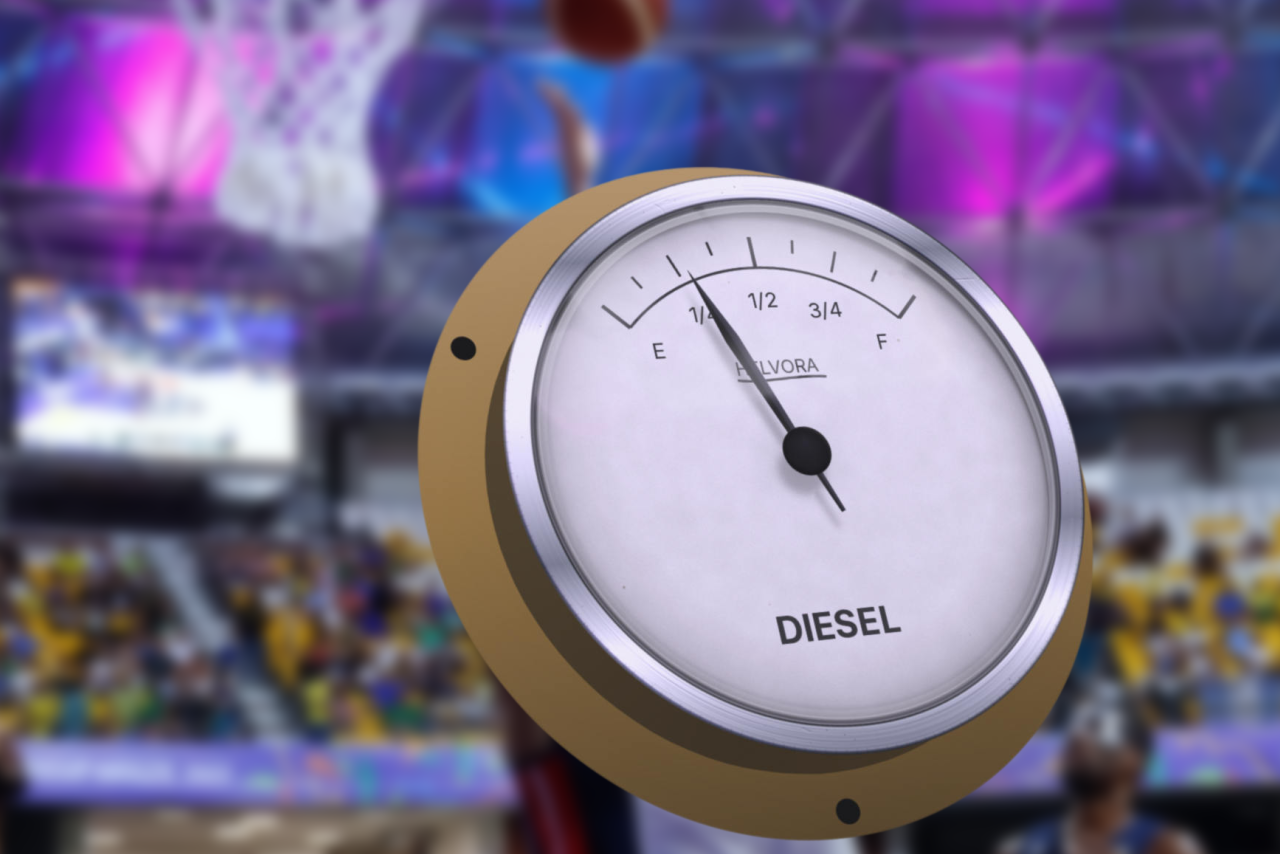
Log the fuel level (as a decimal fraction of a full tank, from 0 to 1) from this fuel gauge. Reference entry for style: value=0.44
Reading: value=0.25
